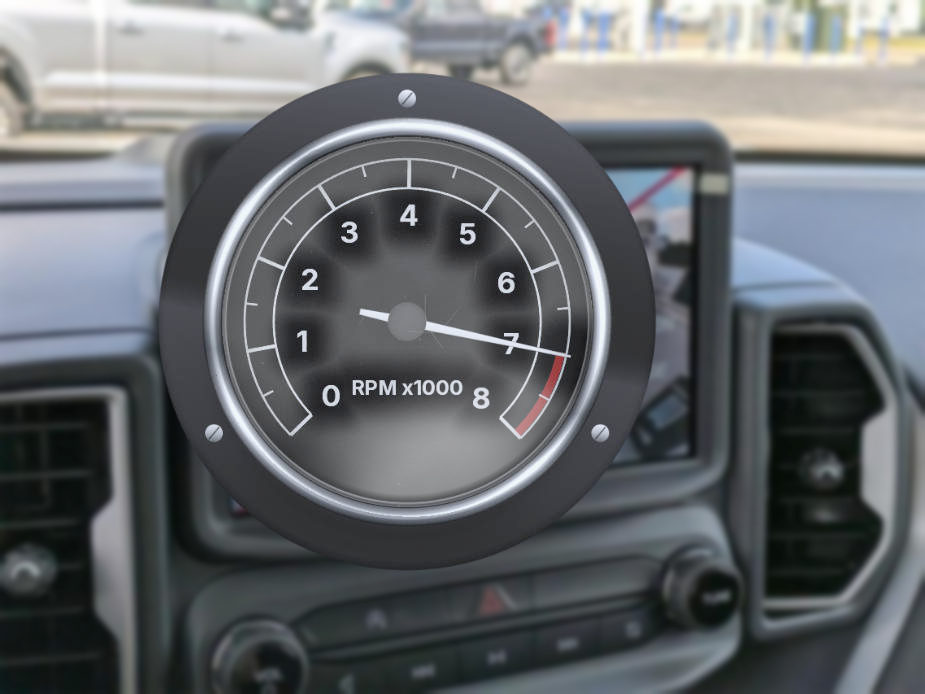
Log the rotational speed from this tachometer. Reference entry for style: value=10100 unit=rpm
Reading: value=7000 unit=rpm
